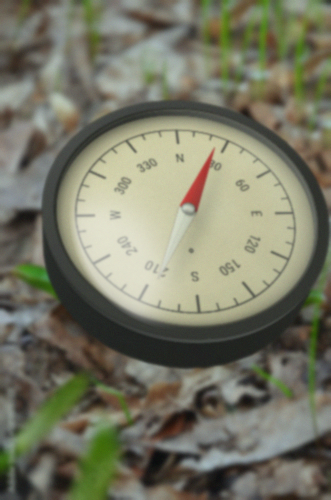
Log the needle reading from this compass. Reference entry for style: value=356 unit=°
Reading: value=25 unit=°
